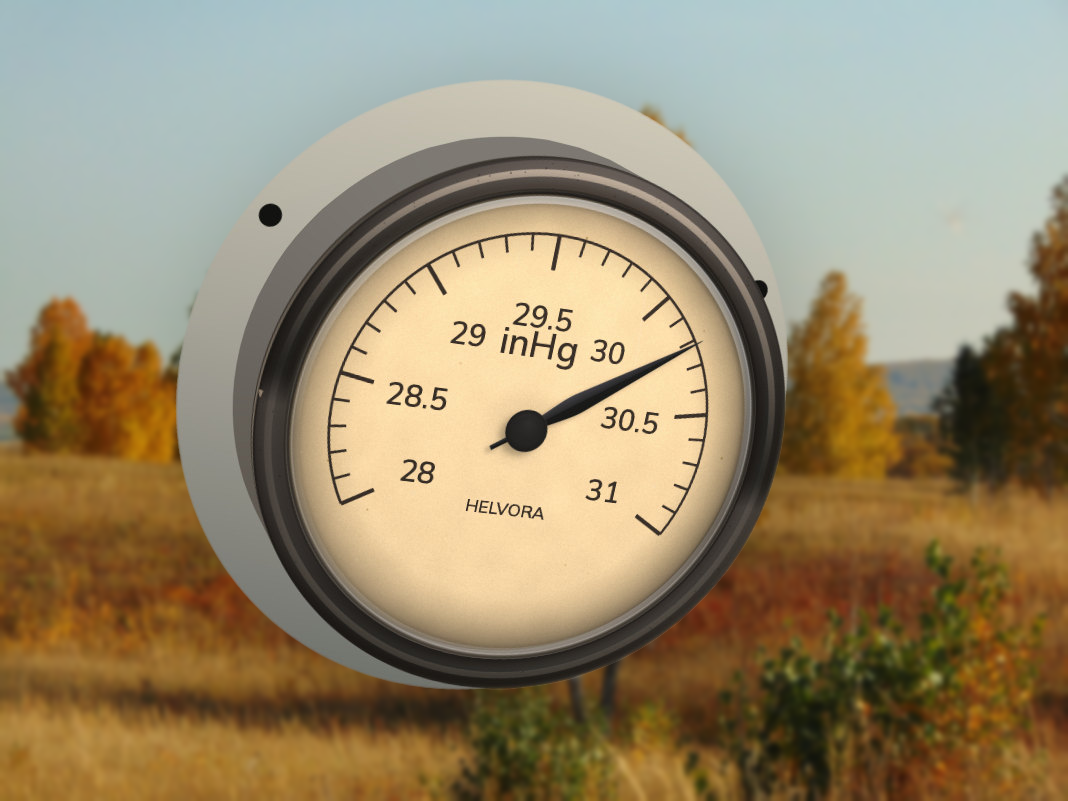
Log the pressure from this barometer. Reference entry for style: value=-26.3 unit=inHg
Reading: value=30.2 unit=inHg
